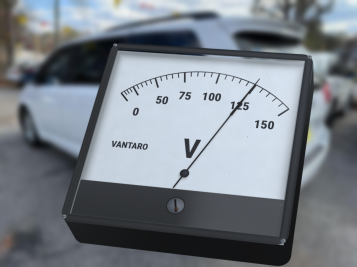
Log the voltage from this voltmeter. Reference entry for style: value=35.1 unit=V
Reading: value=125 unit=V
